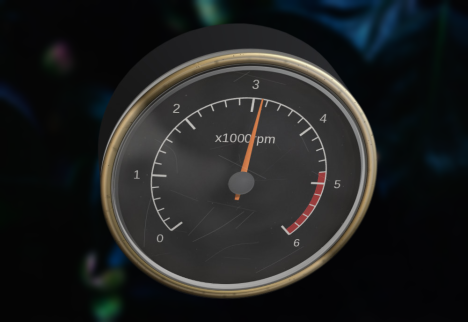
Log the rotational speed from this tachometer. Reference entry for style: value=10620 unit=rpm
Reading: value=3100 unit=rpm
